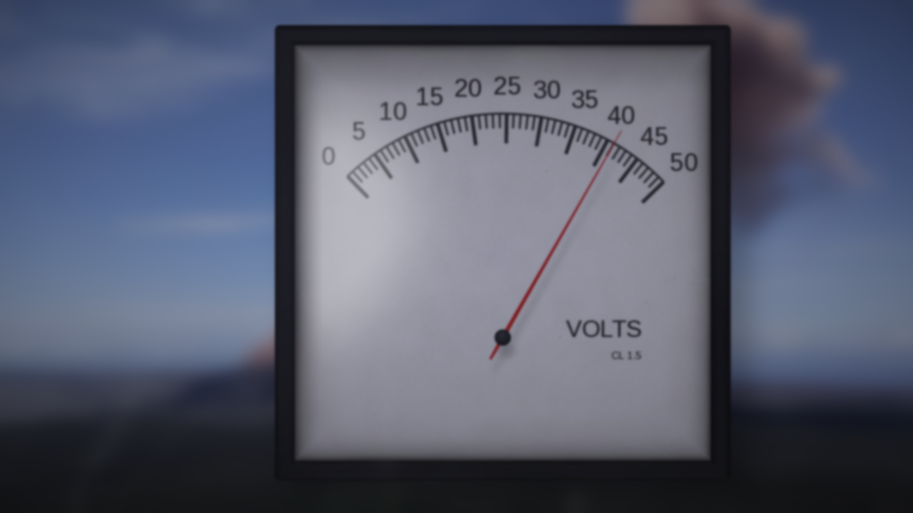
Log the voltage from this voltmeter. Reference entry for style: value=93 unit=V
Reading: value=41 unit=V
